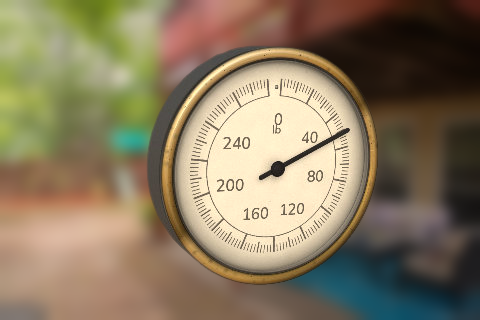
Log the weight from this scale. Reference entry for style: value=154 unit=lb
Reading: value=50 unit=lb
